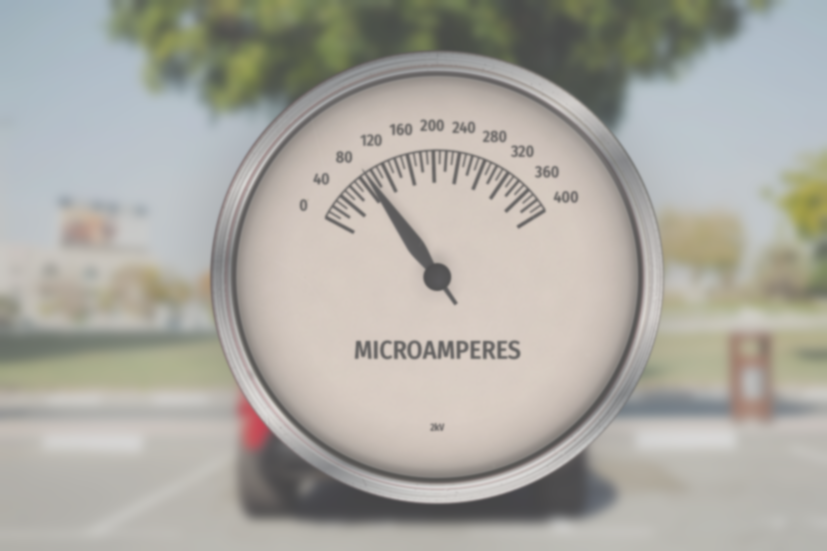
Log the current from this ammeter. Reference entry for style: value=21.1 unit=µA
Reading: value=90 unit=µA
